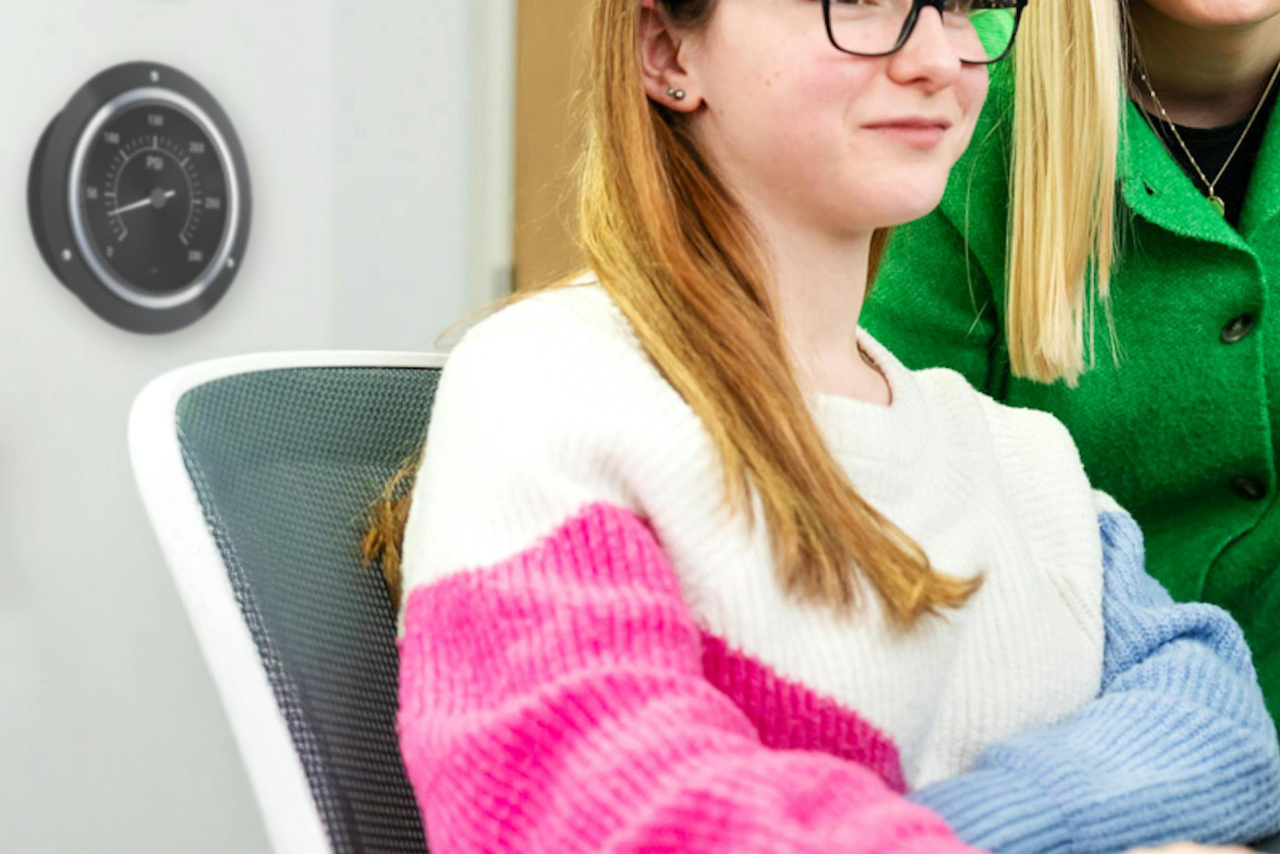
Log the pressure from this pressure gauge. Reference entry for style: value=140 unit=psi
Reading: value=30 unit=psi
